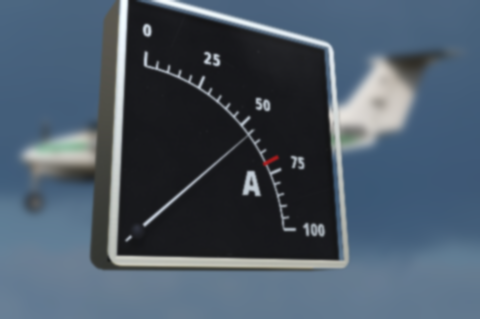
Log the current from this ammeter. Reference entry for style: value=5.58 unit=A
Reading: value=55 unit=A
